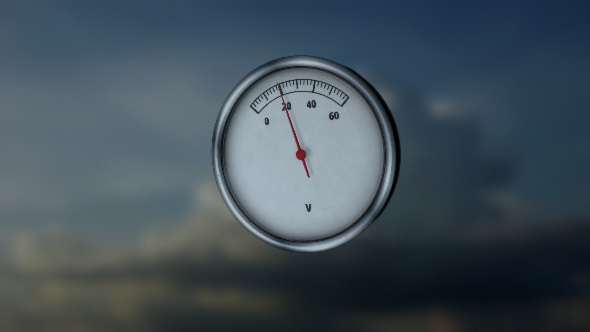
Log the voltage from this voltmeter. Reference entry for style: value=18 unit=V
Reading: value=20 unit=V
